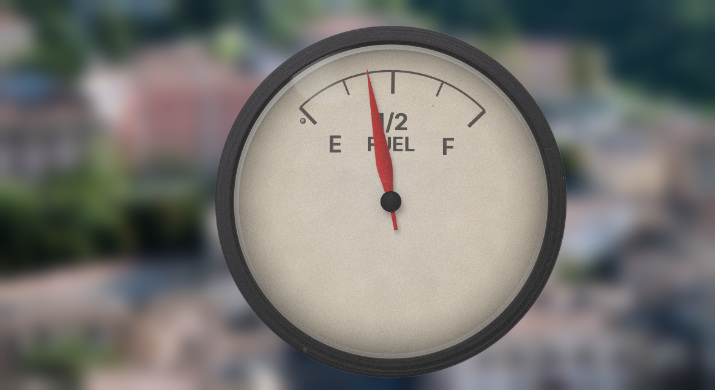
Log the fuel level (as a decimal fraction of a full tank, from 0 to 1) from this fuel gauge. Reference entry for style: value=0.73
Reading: value=0.375
